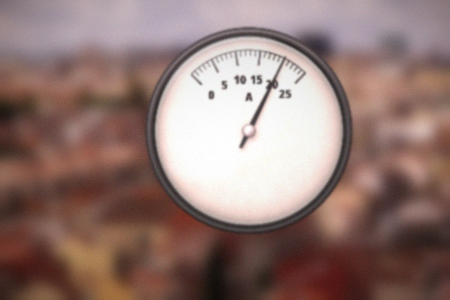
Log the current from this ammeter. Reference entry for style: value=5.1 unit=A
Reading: value=20 unit=A
